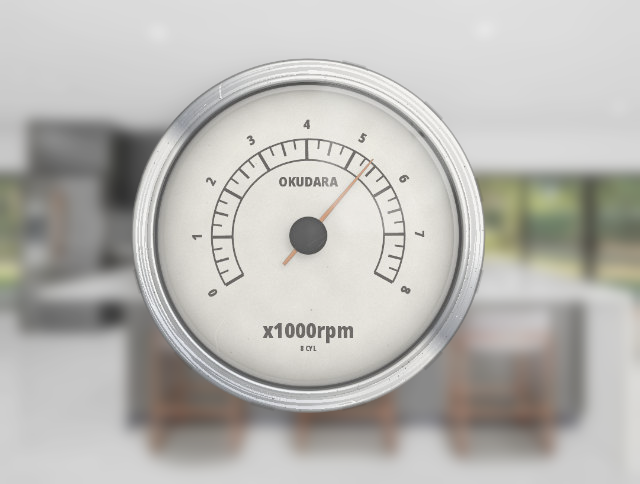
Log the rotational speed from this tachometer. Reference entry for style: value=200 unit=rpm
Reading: value=5375 unit=rpm
